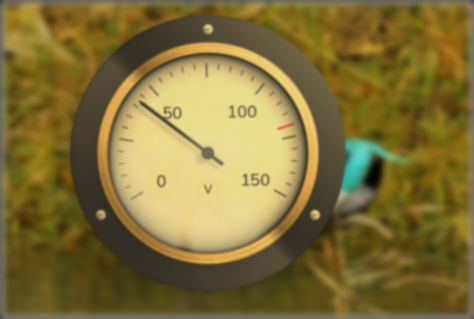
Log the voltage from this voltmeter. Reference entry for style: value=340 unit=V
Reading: value=42.5 unit=V
